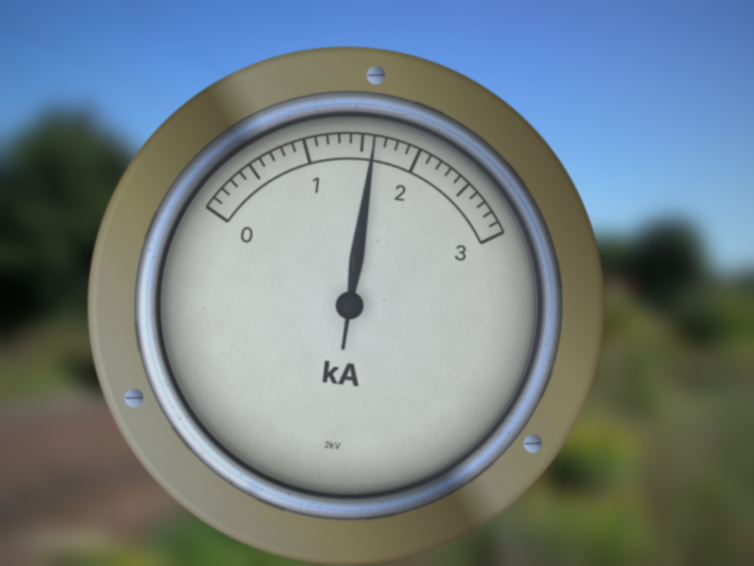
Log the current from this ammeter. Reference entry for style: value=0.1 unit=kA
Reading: value=1.6 unit=kA
